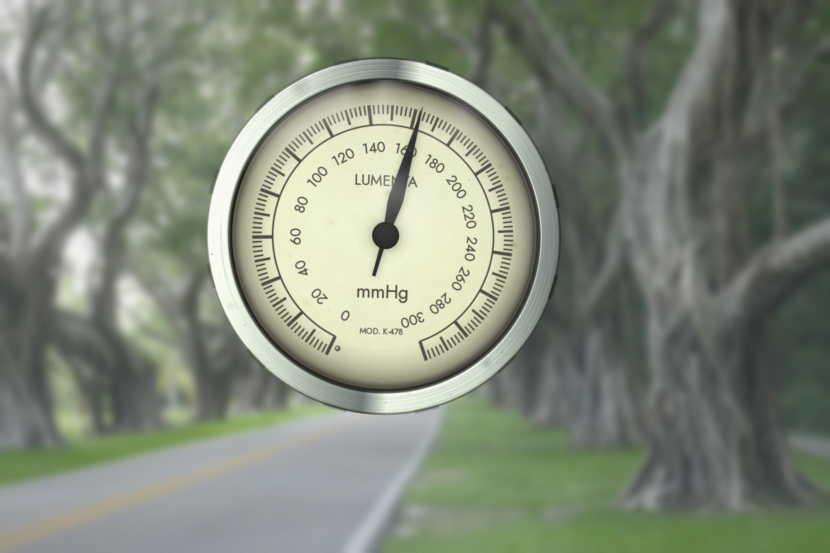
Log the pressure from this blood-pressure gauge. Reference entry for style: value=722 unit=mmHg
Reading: value=162 unit=mmHg
